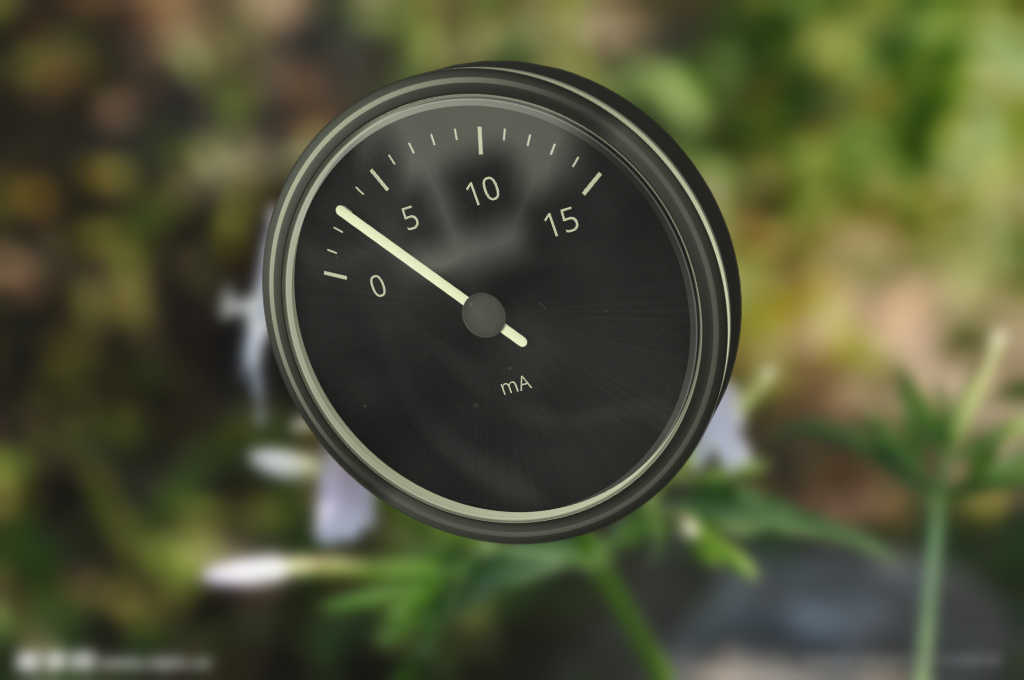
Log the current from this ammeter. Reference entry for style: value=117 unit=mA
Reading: value=3 unit=mA
